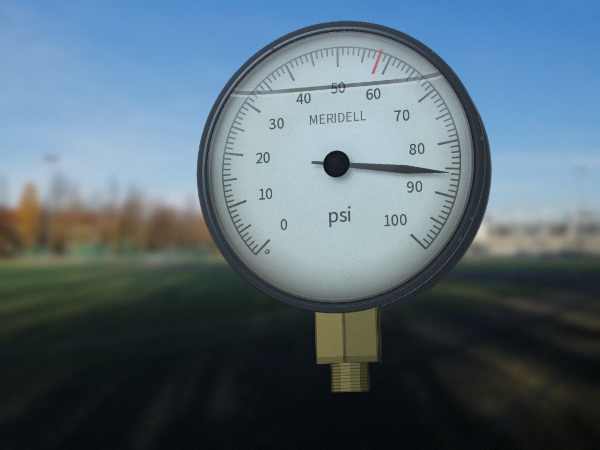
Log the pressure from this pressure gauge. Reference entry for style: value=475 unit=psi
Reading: value=86 unit=psi
